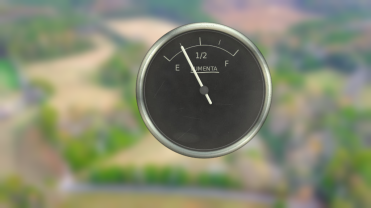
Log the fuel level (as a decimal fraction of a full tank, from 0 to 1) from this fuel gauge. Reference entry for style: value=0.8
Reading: value=0.25
